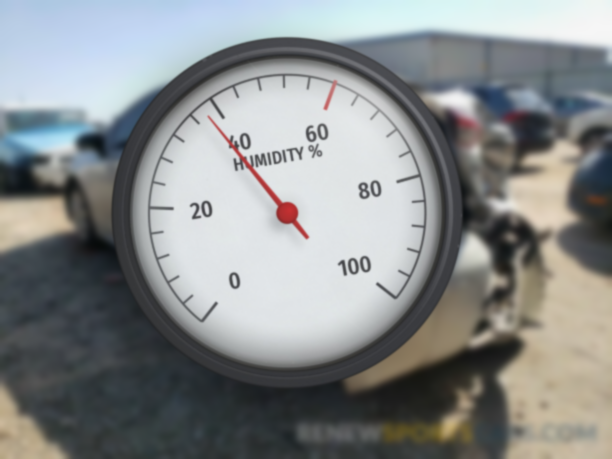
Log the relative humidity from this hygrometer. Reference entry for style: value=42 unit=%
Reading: value=38 unit=%
